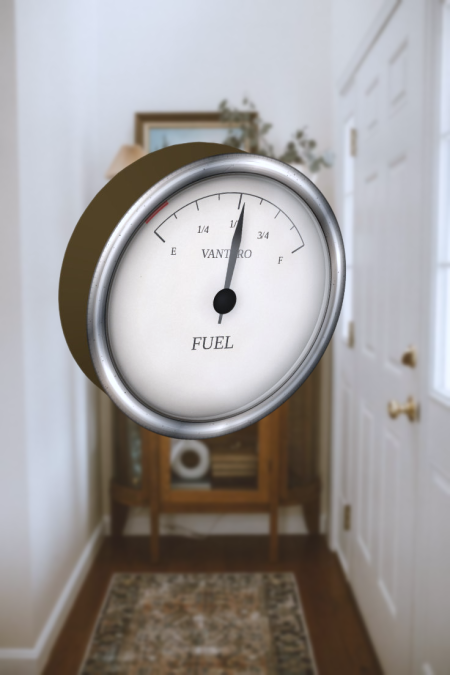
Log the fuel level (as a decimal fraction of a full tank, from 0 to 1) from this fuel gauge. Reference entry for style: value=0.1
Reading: value=0.5
